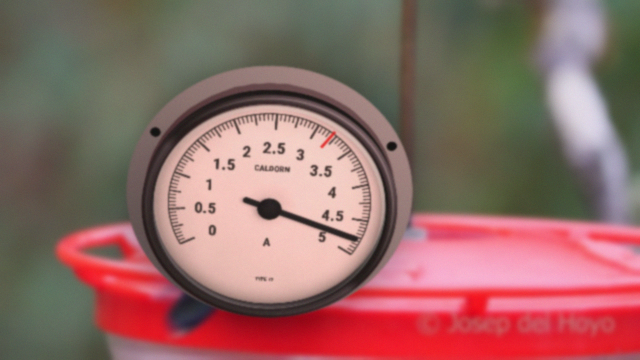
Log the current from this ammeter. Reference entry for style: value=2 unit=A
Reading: value=4.75 unit=A
